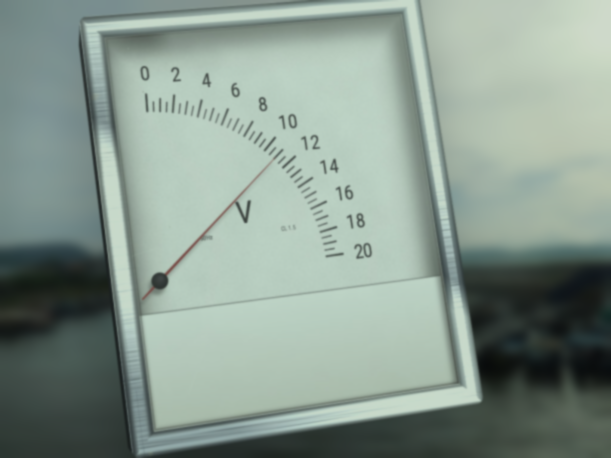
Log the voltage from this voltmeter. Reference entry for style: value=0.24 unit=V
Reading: value=11 unit=V
